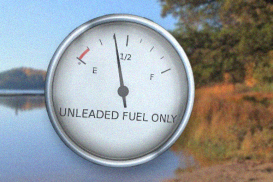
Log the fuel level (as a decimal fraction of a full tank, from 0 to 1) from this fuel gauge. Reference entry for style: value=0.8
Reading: value=0.375
